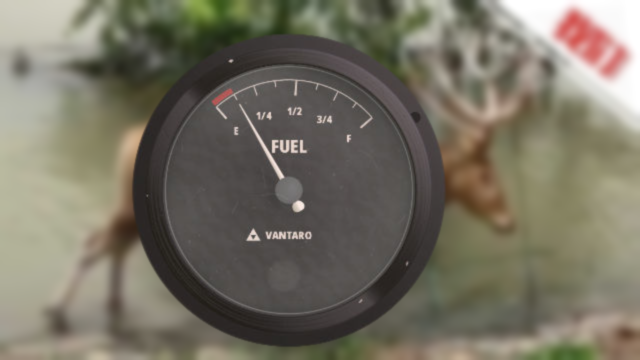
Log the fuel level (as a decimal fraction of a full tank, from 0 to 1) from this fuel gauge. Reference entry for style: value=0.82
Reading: value=0.125
